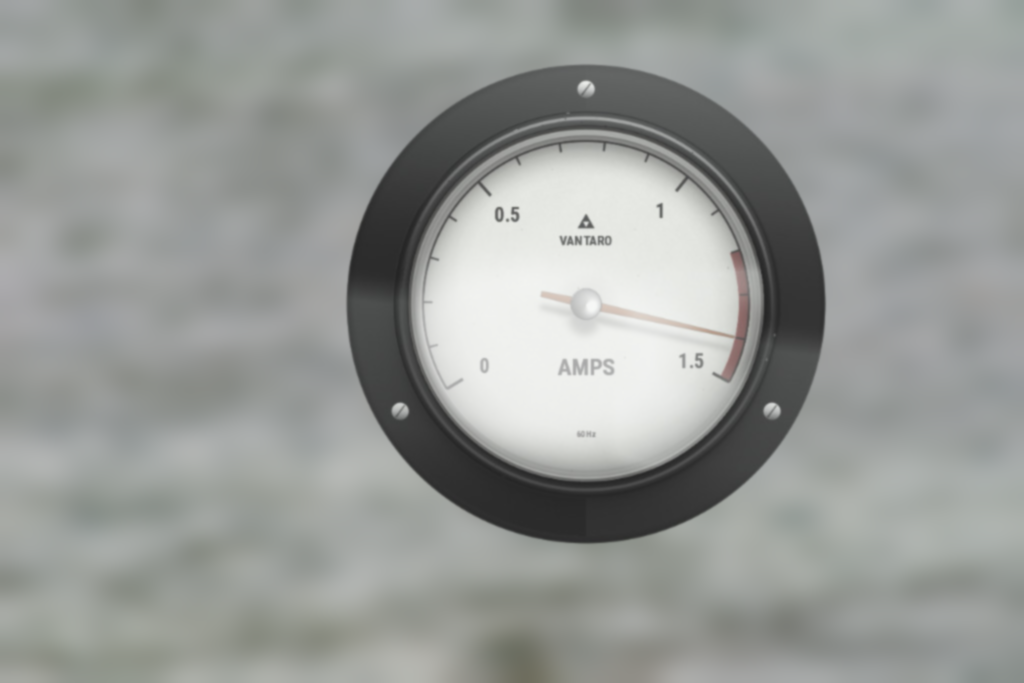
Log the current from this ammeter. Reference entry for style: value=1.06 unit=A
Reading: value=1.4 unit=A
